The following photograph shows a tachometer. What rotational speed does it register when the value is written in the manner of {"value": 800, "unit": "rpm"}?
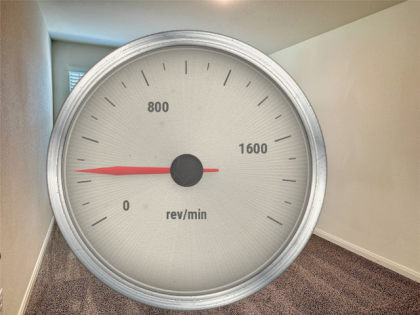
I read {"value": 250, "unit": "rpm"}
